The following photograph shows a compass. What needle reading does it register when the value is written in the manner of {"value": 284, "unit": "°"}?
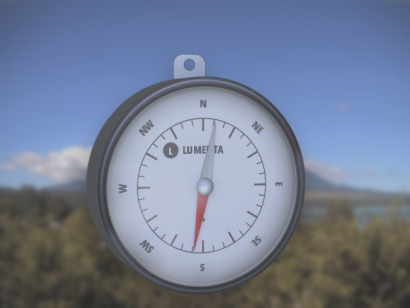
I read {"value": 190, "unit": "°"}
